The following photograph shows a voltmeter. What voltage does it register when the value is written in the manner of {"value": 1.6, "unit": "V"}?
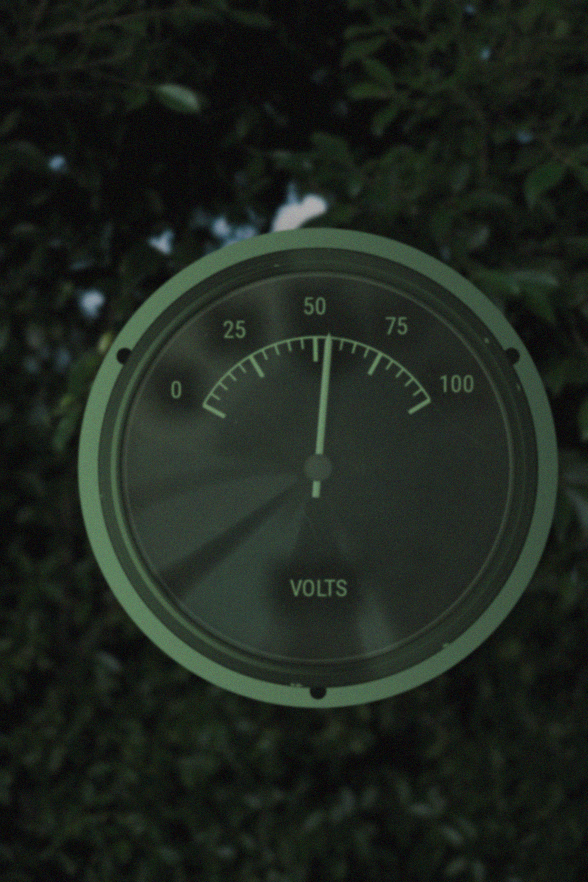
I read {"value": 55, "unit": "V"}
